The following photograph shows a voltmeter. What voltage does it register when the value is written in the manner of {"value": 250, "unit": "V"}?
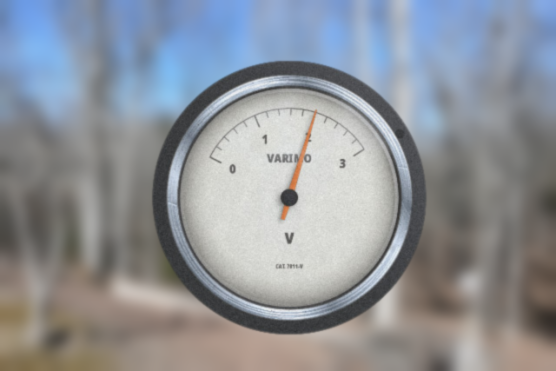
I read {"value": 2, "unit": "V"}
